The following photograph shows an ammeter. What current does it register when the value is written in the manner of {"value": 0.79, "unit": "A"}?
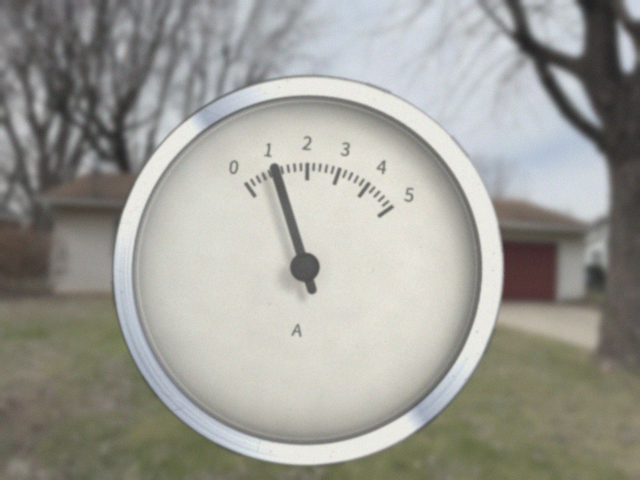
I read {"value": 1, "unit": "A"}
